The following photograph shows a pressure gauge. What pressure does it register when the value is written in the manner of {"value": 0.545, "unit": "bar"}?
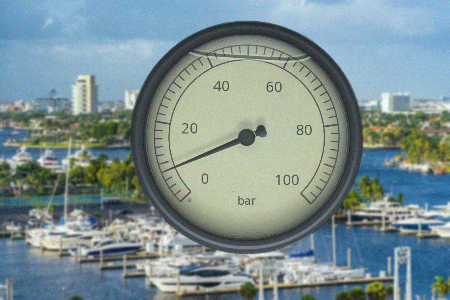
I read {"value": 8, "unit": "bar"}
